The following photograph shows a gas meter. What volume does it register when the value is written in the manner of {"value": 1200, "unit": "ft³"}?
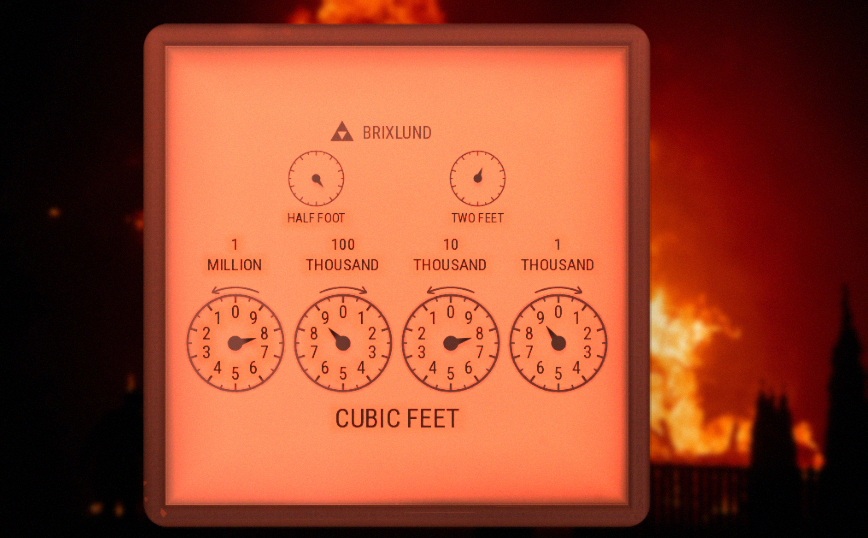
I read {"value": 787900, "unit": "ft³"}
